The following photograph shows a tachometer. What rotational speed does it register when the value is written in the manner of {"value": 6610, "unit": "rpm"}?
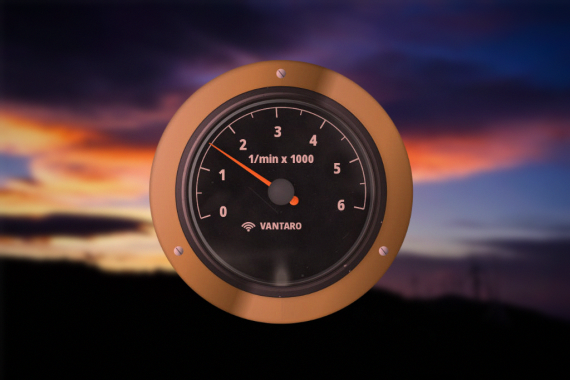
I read {"value": 1500, "unit": "rpm"}
